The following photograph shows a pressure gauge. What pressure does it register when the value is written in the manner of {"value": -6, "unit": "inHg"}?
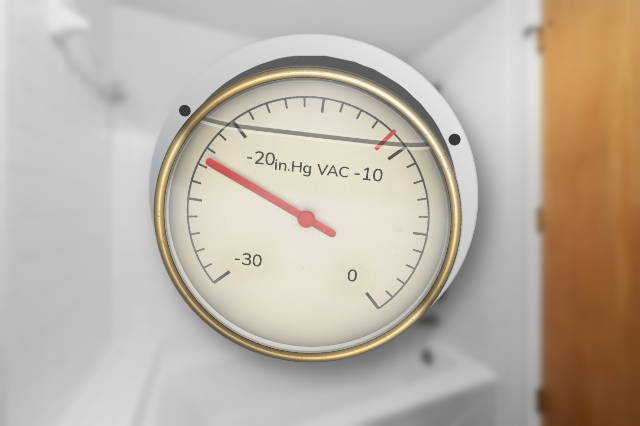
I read {"value": -22.5, "unit": "inHg"}
